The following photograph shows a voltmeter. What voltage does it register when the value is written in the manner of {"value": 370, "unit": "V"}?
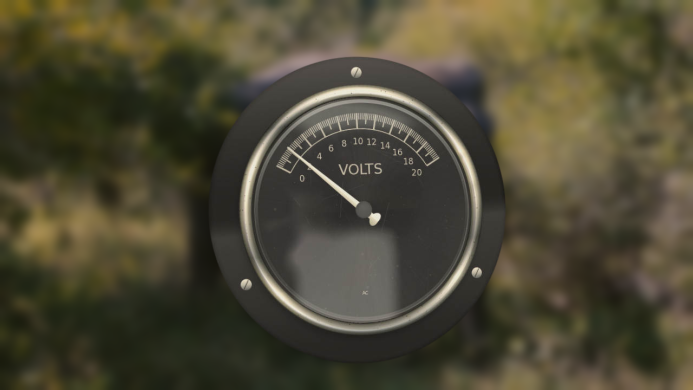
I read {"value": 2, "unit": "V"}
